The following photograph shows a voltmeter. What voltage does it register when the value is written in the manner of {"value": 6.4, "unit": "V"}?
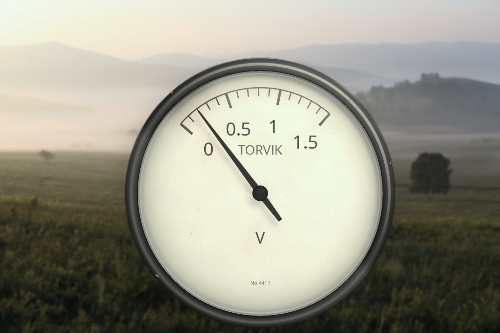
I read {"value": 0.2, "unit": "V"}
